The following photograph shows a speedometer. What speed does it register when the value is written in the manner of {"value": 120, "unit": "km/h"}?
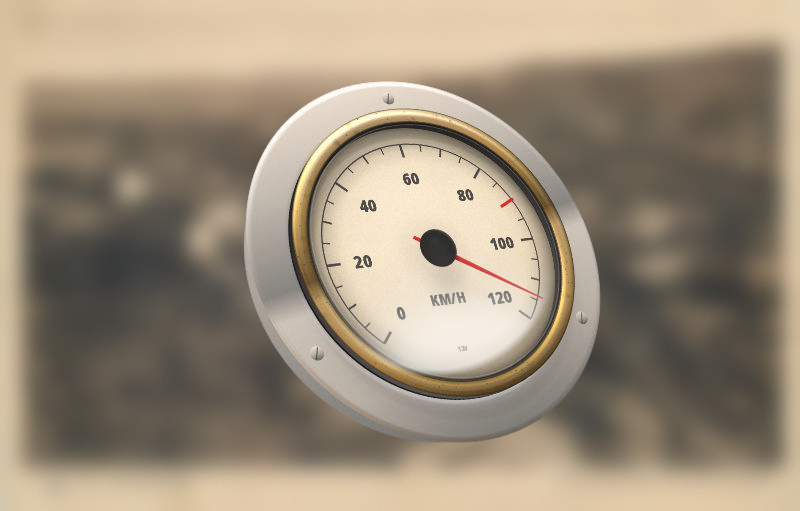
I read {"value": 115, "unit": "km/h"}
